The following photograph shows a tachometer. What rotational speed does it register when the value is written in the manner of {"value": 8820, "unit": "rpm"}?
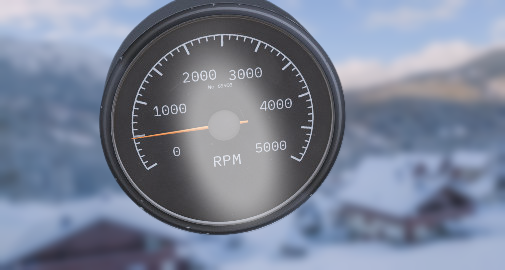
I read {"value": 500, "unit": "rpm"}
